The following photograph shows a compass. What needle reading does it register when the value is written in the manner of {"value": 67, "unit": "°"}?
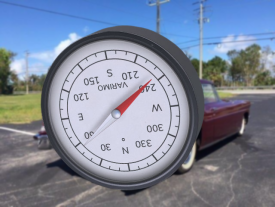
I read {"value": 235, "unit": "°"}
